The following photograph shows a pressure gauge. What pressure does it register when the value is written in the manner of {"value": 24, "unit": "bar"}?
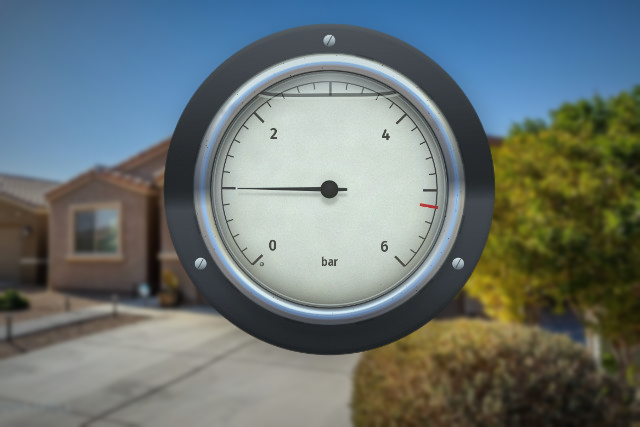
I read {"value": 1, "unit": "bar"}
